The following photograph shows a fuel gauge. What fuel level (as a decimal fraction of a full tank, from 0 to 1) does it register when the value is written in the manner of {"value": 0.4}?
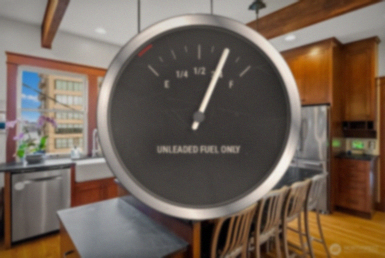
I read {"value": 0.75}
